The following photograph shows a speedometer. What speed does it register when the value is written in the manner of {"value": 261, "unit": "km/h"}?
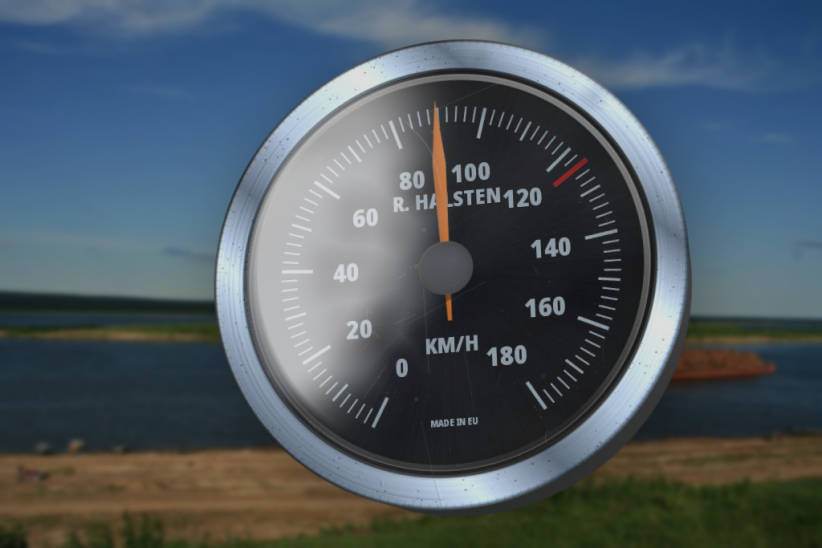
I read {"value": 90, "unit": "km/h"}
